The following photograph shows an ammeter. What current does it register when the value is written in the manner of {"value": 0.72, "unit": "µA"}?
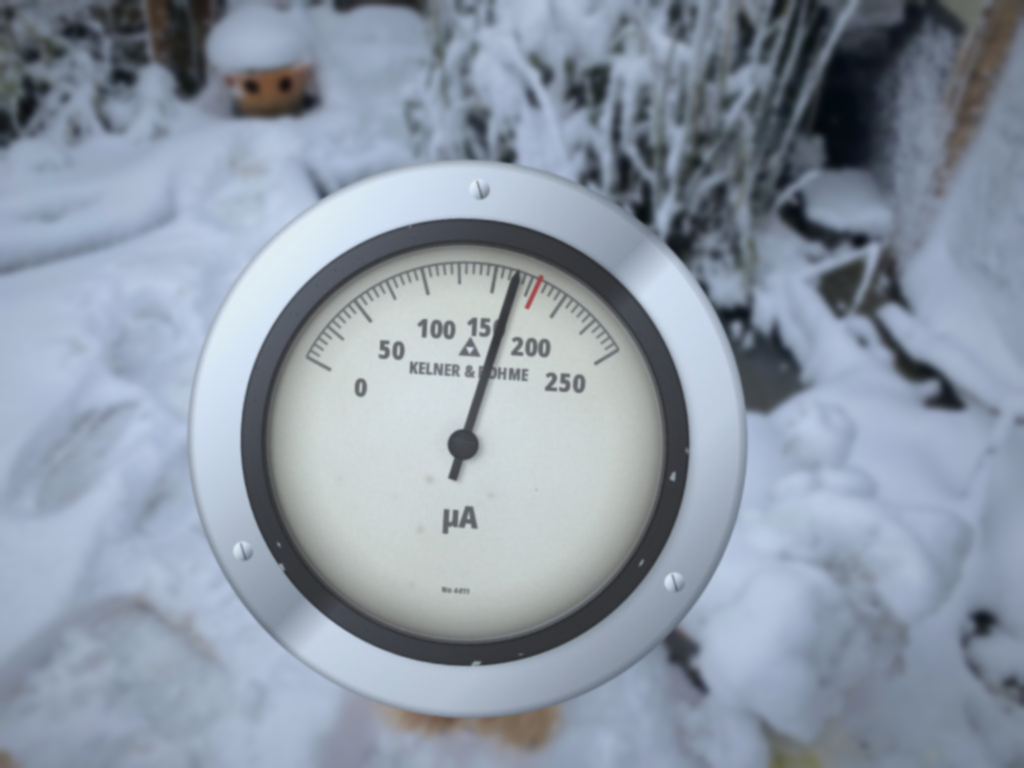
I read {"value": 165, "unit": "µA"}
